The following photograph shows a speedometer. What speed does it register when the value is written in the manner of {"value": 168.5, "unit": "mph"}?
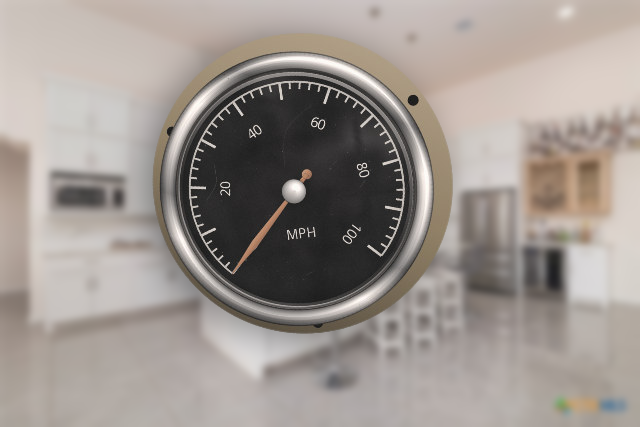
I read {"value": 0, "unit": "mph"}
